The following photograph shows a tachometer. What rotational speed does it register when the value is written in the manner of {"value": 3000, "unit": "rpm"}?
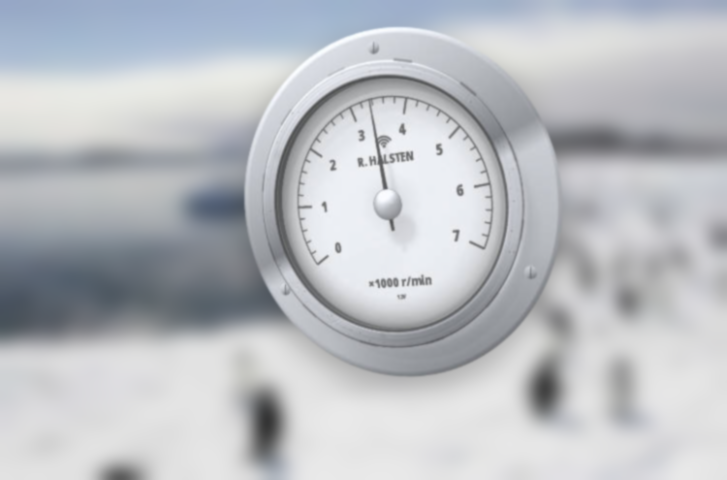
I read {"value": 3400, "unit": "rpm"}
